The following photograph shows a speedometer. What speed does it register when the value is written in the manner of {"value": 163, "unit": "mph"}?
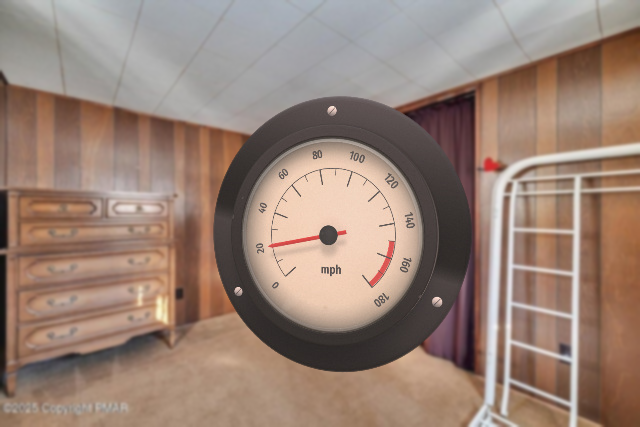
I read {"value": 20, "unit": "mph"}
